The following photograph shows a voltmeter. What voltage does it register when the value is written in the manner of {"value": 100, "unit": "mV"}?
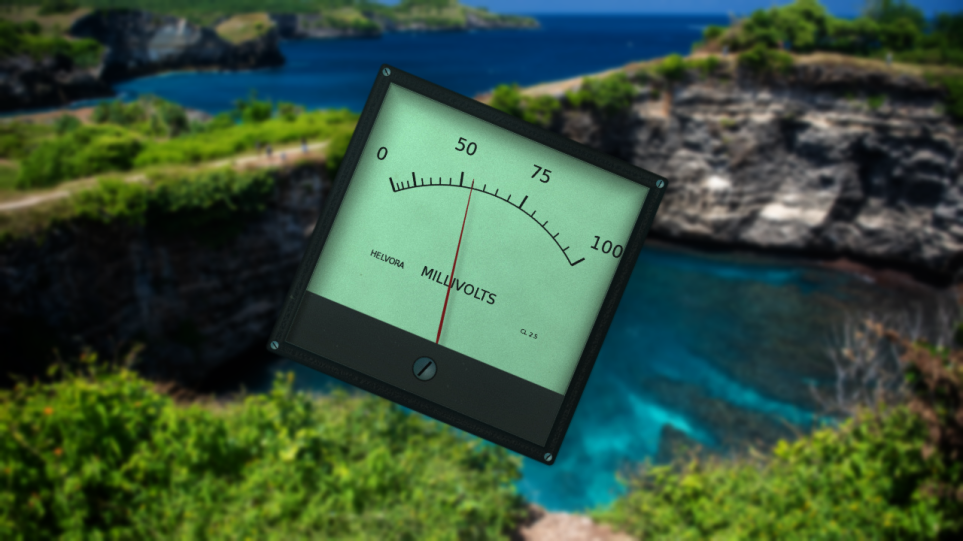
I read {"value": 55, "unit": "mV"}
